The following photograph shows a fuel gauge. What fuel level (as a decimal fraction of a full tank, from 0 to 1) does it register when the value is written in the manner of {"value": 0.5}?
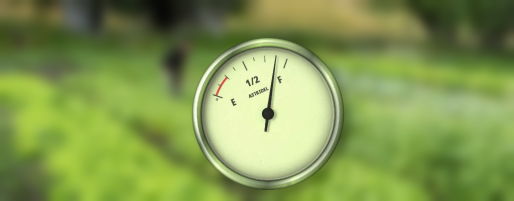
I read {"value": 0.875}
